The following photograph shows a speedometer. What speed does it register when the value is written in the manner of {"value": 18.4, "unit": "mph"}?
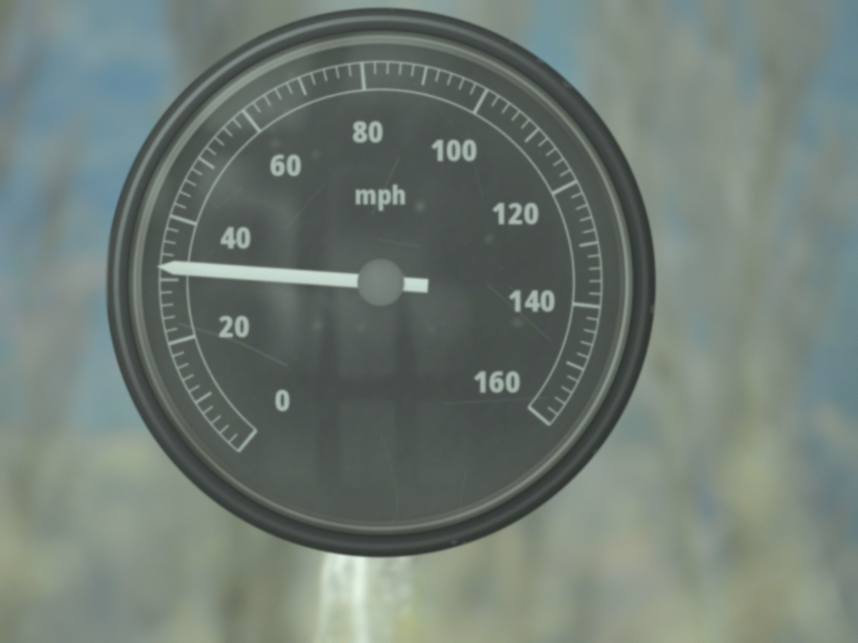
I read {"value": 32, "unit": "mph"}
